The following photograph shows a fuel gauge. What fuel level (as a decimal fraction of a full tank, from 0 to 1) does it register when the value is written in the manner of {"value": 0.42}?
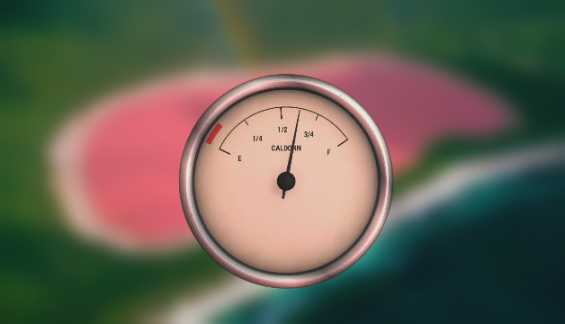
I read {"value": 0.625}
